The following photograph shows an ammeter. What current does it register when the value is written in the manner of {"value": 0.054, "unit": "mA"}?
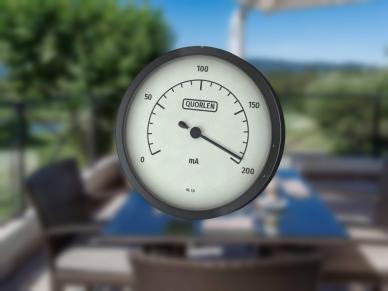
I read {"value": 195, "unit": "mA"}
